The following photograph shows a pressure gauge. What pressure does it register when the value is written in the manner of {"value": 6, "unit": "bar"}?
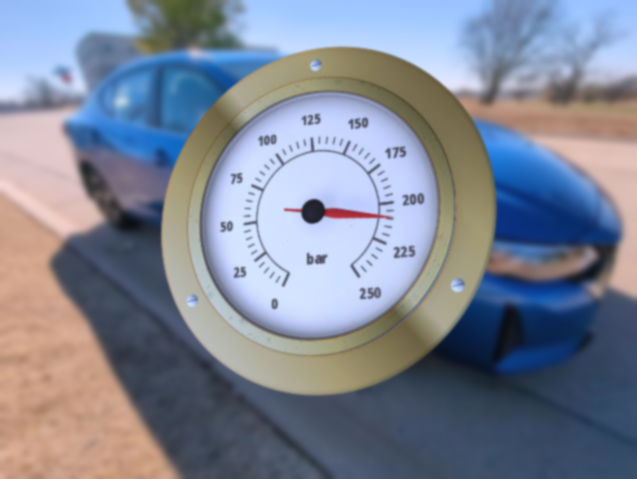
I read {"value": 210, "unit": "bar"}
